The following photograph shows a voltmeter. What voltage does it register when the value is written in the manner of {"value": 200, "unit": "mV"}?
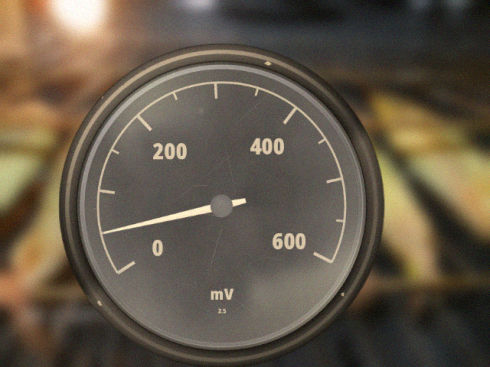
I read {"value": 50, "unit": "mV"}
